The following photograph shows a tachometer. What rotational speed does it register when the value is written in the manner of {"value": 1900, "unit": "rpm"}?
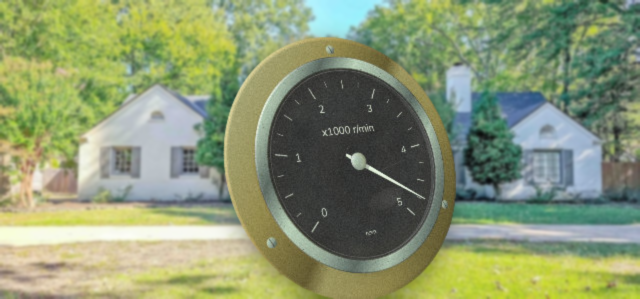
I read {"value": 4750, "unit": "rpm"}
